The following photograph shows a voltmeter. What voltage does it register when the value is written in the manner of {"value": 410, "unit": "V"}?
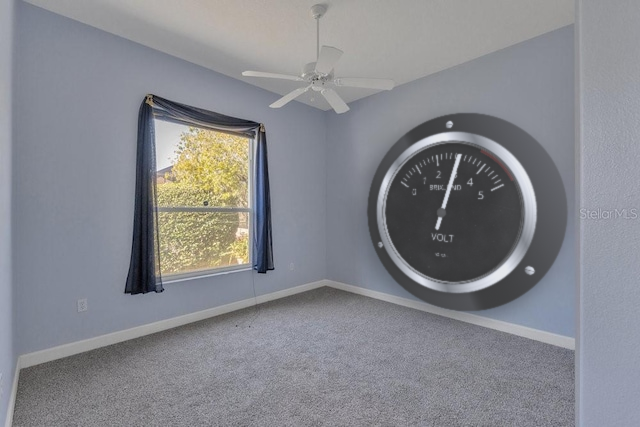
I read {"value": 3, "unit": "V"}
